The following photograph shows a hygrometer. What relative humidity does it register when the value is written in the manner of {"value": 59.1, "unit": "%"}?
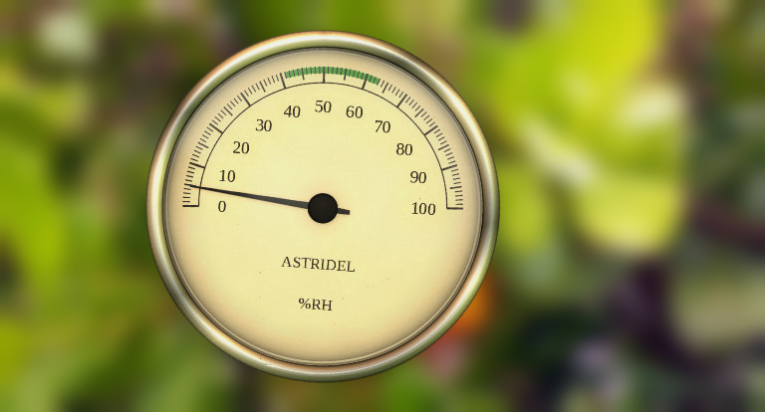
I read {"value": 5, "unit": "%"}
